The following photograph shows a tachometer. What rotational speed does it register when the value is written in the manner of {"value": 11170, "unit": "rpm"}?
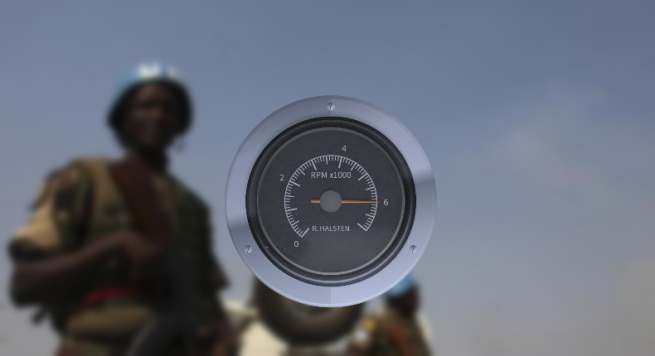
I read {"value": 6000, "unit": "rpm"}
